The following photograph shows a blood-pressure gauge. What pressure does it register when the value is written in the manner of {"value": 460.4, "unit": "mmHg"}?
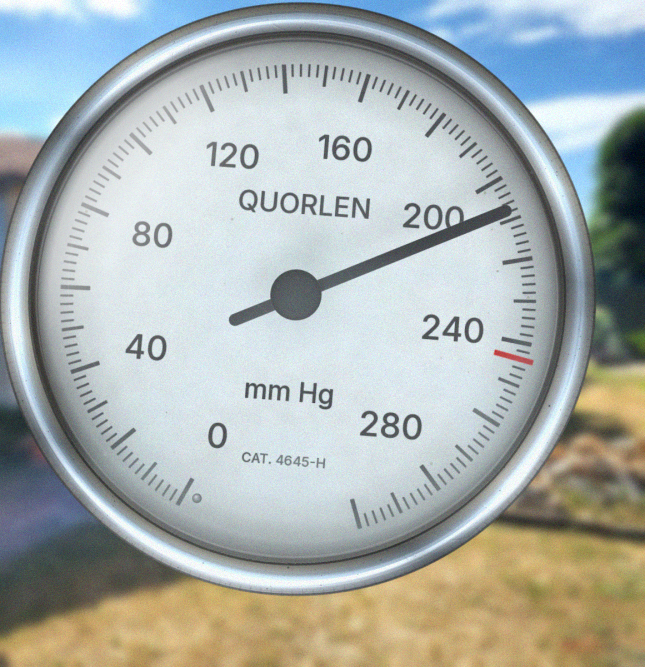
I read {"value": 208, "unit": "mmHg"}
